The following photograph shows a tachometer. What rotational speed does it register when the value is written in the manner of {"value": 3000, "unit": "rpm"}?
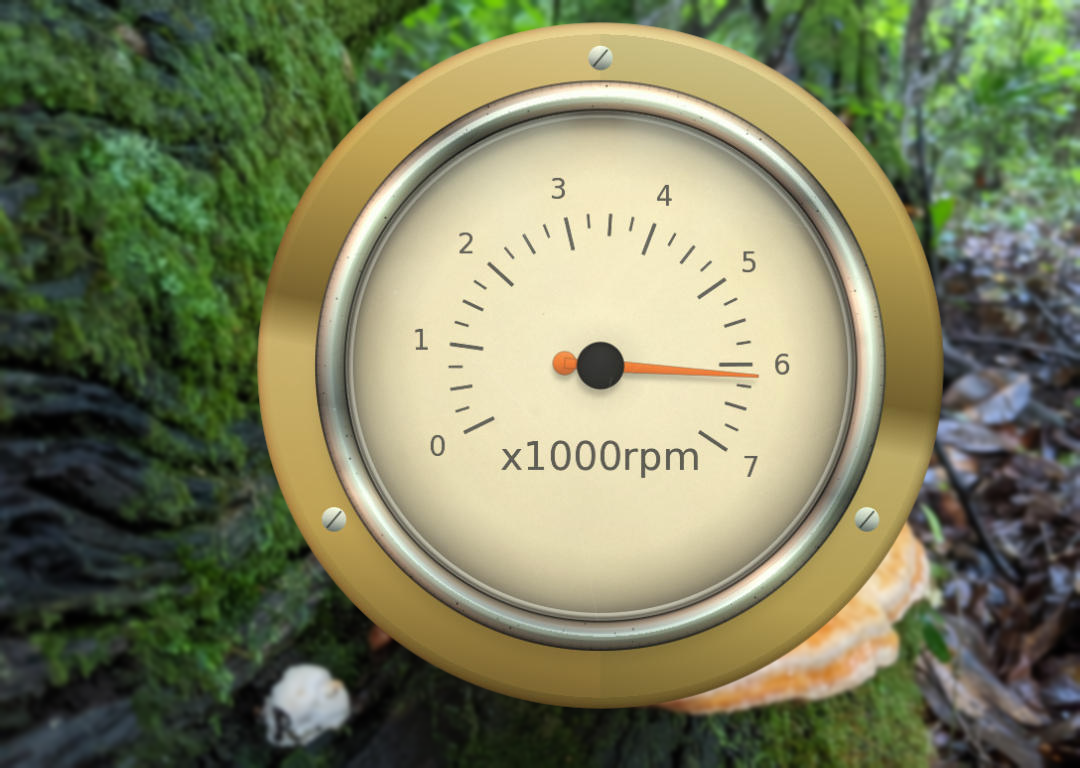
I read {"value": 6125, "unit": "rpm"}
